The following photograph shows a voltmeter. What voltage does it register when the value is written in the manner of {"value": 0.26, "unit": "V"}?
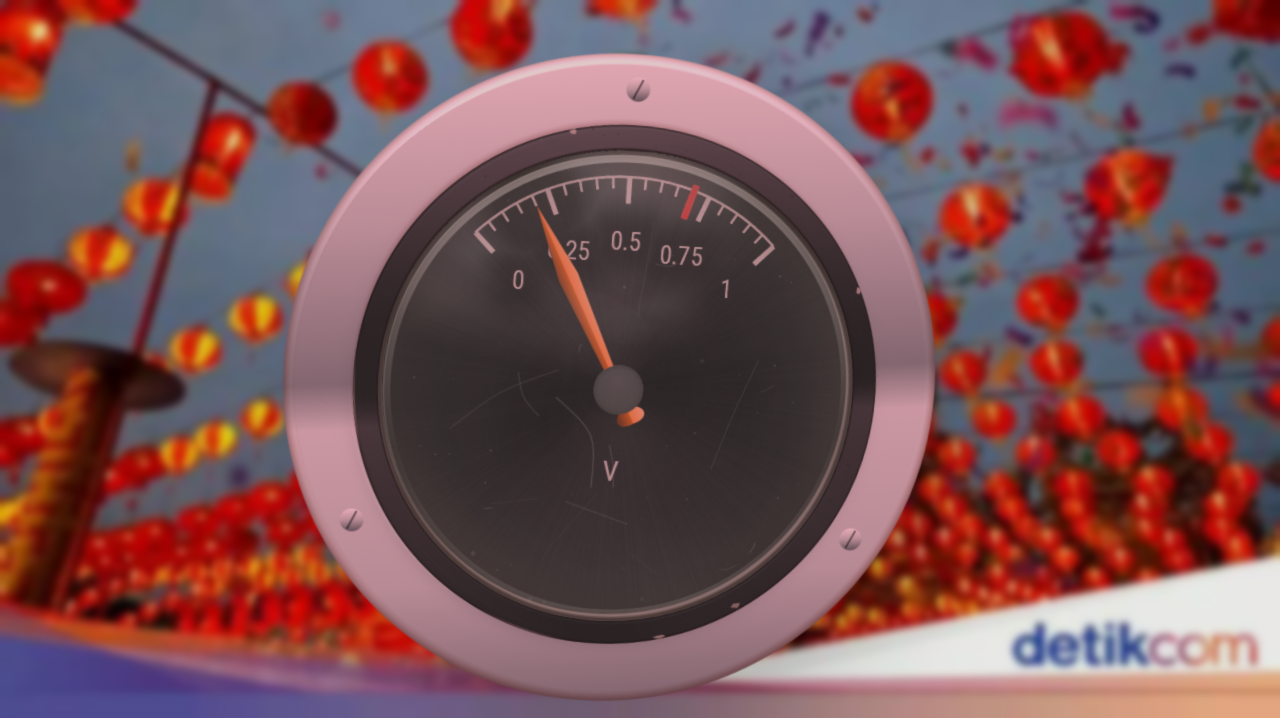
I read {"value": 0.2, "unit": "V"}
